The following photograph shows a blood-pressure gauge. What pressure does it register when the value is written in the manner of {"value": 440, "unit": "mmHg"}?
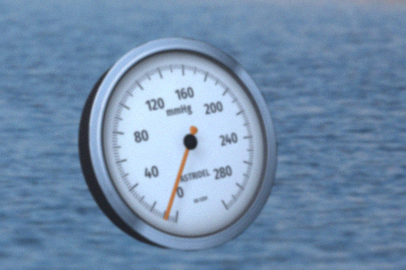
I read {"value": 10, "unit": "mmHg"}
